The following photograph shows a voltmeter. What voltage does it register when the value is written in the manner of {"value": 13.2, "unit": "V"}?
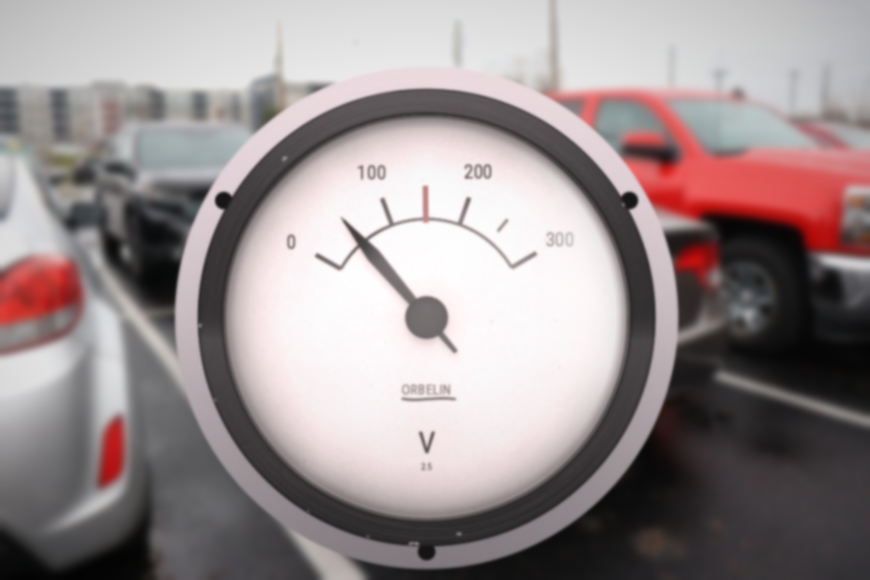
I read {"value": 50, "unit": "V"}
